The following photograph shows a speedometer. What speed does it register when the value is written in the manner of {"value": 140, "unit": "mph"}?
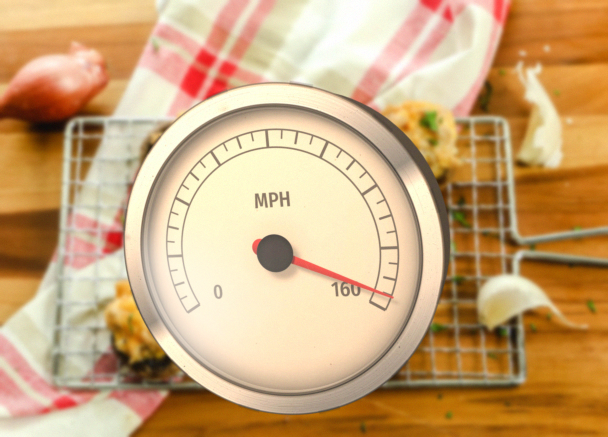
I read {"value": 155, "unit": "mph"}
